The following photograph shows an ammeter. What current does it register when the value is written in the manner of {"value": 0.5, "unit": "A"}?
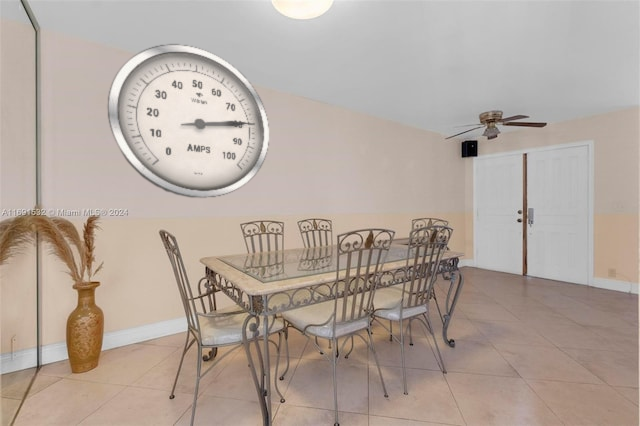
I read {"value": 80, "unit": "A"}
